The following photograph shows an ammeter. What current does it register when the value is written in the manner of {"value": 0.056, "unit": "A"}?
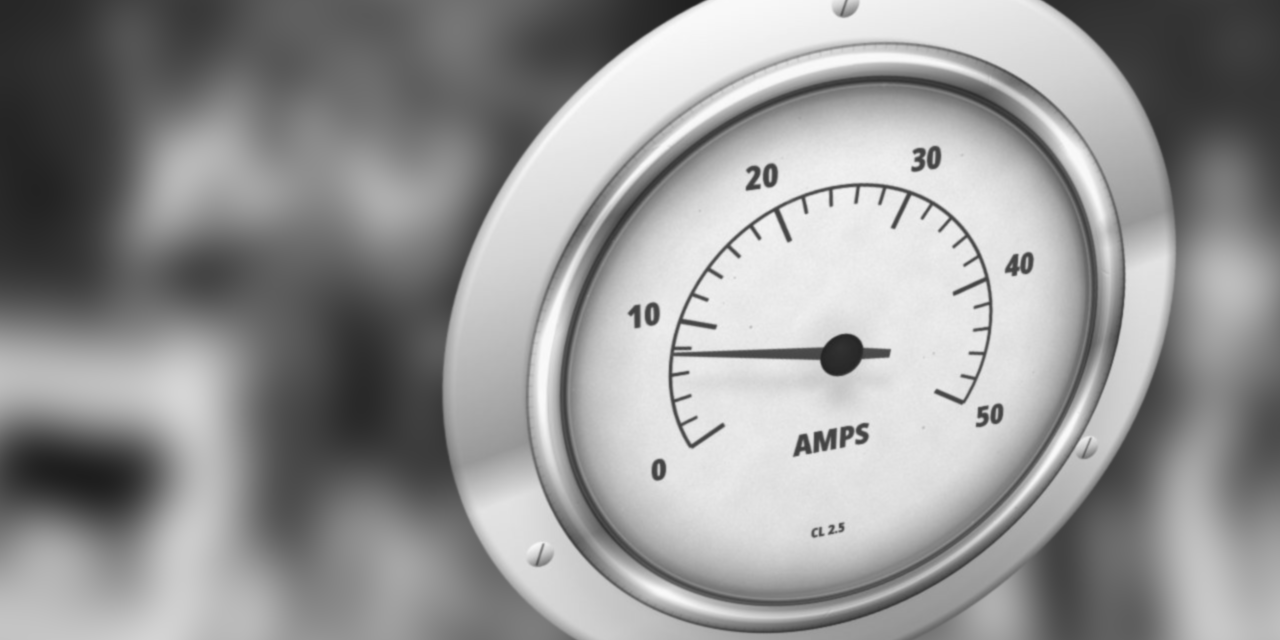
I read {"value": 8, "unit": "A"}
